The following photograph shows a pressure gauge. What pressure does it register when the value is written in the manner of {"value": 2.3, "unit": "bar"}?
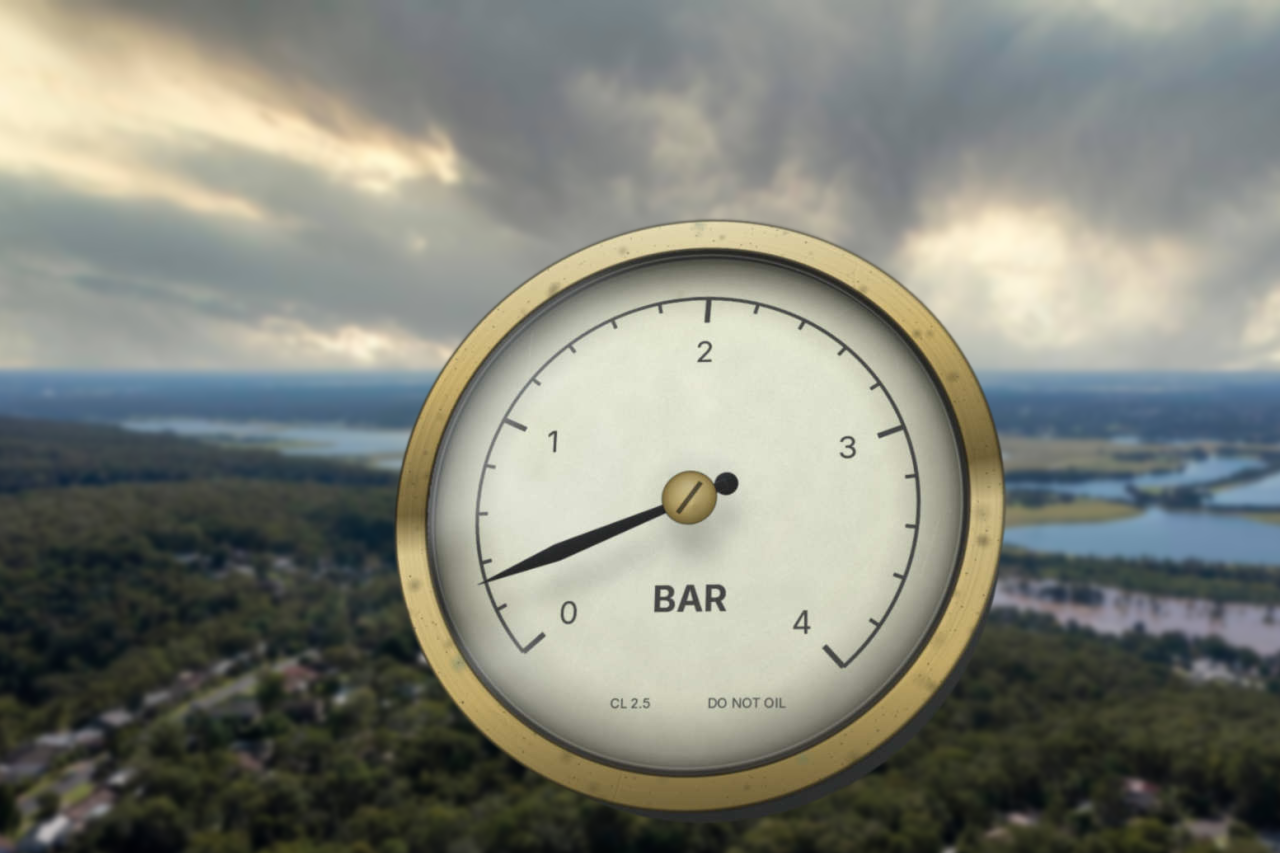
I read {"value": 0.3, "unit": "bar"}
